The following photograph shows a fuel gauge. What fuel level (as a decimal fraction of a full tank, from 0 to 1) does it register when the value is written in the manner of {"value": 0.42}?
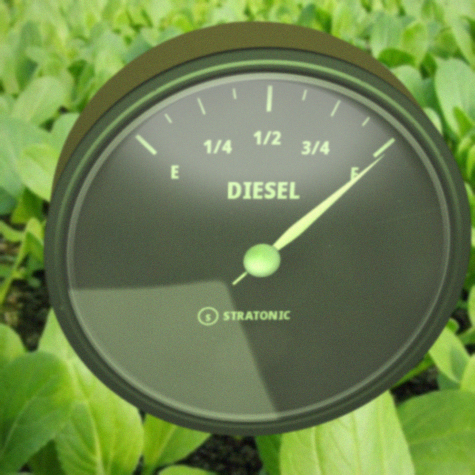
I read {"value": 1}
